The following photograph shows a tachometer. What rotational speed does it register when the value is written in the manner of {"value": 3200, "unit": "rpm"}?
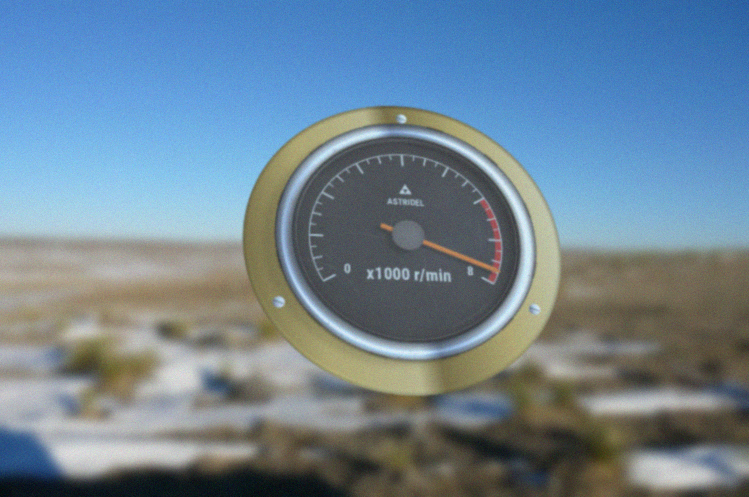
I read {"value": 7750, "unit": "rpm"}
